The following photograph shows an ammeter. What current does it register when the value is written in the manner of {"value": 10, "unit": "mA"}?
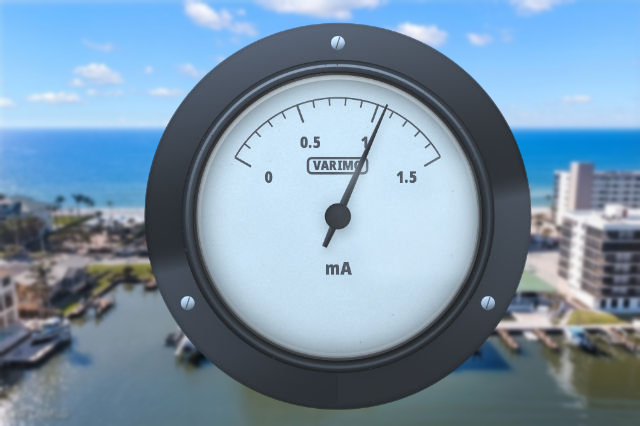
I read {"value": 1.05, "unit": "mA"}
